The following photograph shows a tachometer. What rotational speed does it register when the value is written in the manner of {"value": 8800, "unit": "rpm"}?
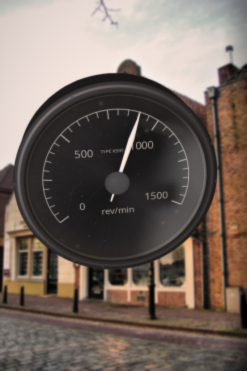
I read {"value": 900, "unit": "rpm"}
